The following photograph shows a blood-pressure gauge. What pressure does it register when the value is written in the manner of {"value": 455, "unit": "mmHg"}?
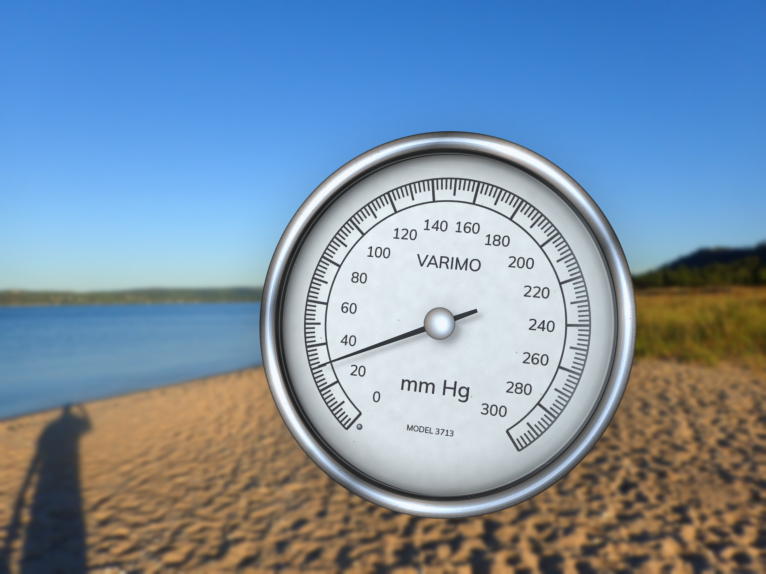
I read {"value": 30, "unit": "mmHg"}
